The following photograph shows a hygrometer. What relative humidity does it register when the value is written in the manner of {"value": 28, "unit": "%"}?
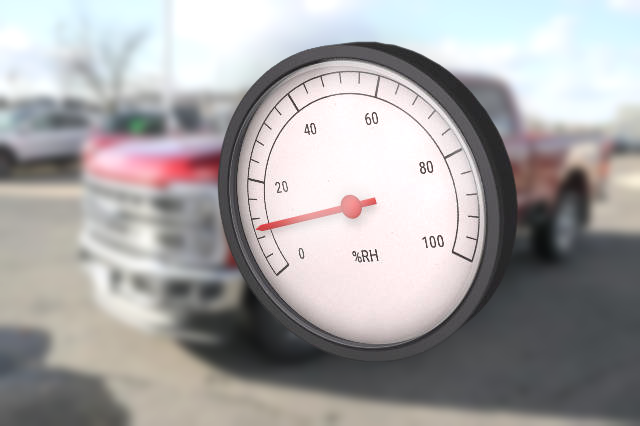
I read {"value": 10, "unit": "%"}
